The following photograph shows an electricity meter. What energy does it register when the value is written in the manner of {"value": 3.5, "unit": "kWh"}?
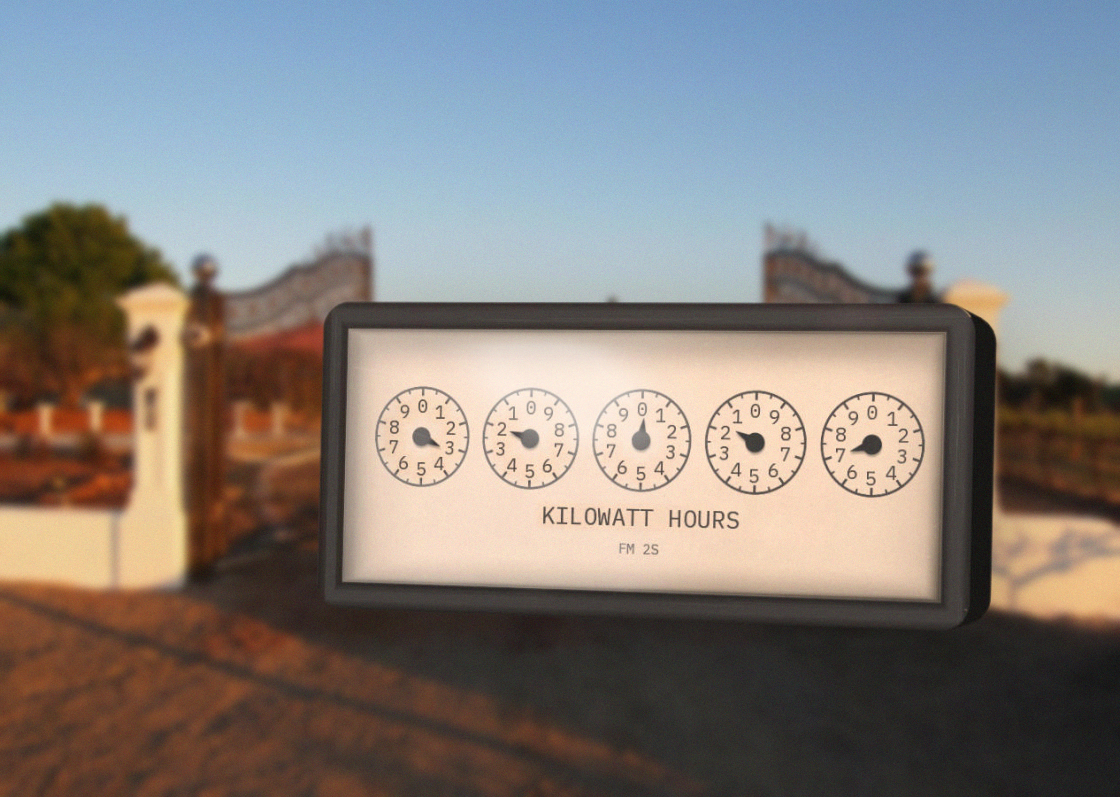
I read {"value": 32017, "unit": "kWh"}
